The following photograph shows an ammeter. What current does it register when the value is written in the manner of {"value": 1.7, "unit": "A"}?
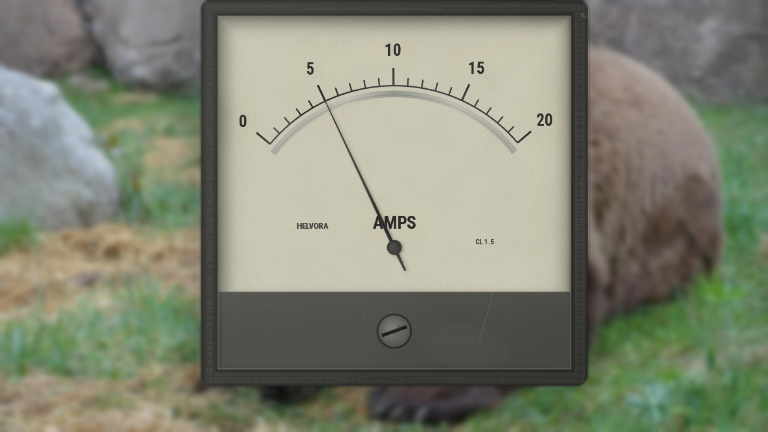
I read {"value": 5, "unit": "A"}
